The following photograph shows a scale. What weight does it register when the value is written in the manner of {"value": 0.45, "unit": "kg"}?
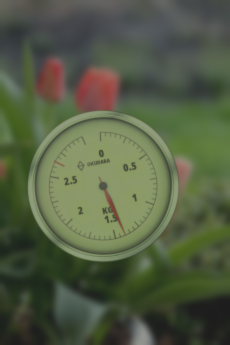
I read {"value": 1.4, "unit": "kg"}
